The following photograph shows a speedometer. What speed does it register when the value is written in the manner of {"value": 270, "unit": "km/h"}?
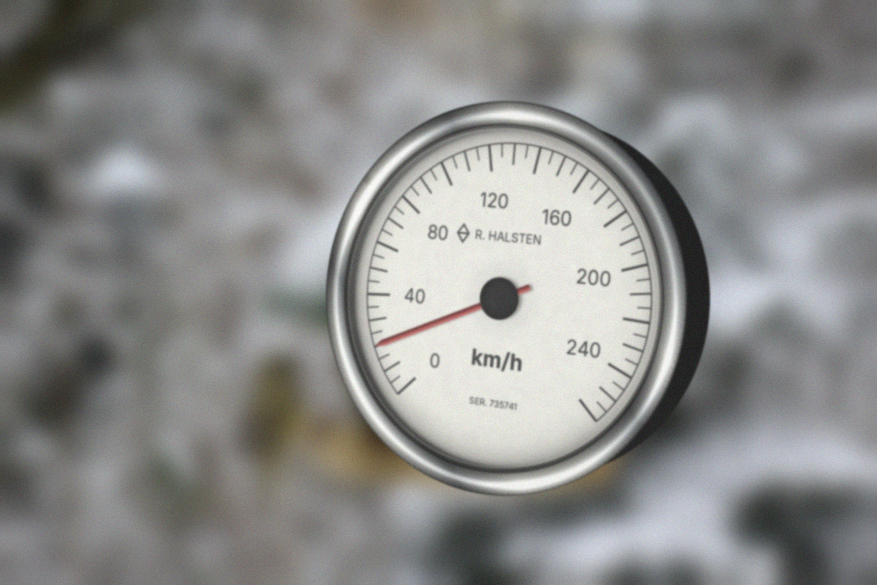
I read {"value": 20, "unit": "km/h"}
